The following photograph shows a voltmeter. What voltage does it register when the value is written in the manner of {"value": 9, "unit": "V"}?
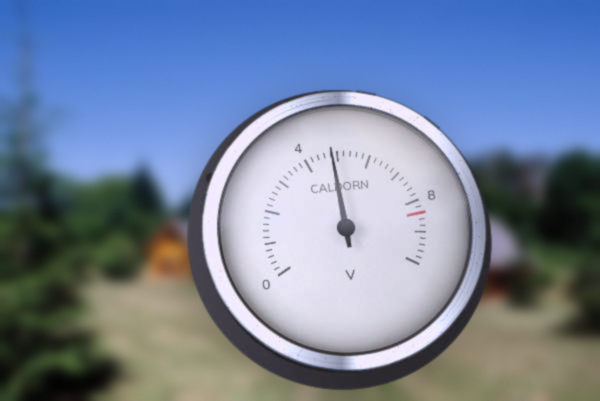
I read {"value": 4.8, "unit": "V"}
